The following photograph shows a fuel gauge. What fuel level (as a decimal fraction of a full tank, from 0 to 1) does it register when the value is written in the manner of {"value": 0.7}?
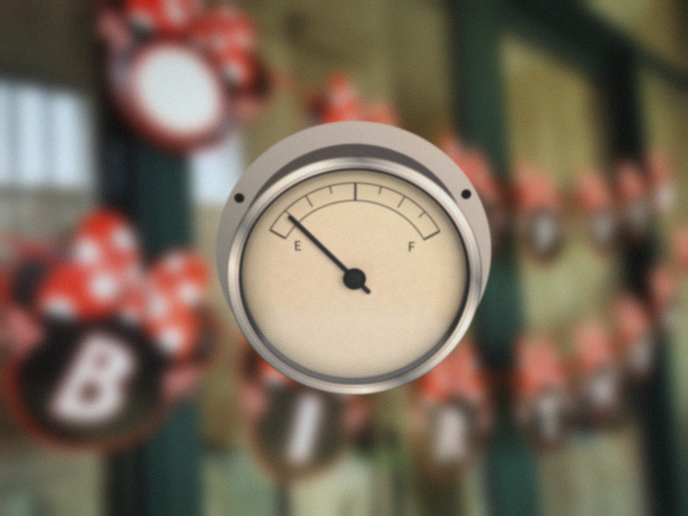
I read {"value": 0.125}
